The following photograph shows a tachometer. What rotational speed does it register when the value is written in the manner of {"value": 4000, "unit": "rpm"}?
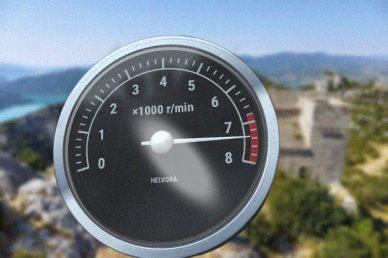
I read {"value": 7400, "unit": "rpm"}
